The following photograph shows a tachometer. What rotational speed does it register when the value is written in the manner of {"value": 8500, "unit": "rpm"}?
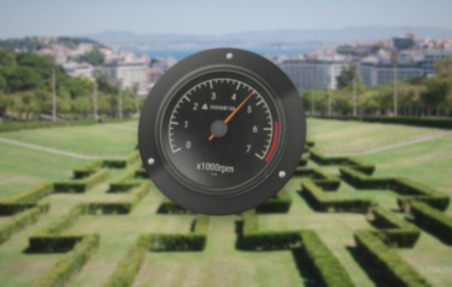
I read {"value": 4600, "unit": "rpm"}
